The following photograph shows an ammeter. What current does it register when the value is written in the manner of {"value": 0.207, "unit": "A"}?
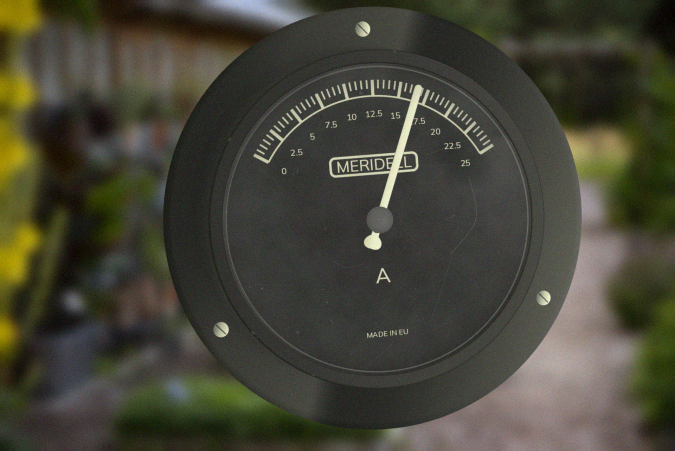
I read {"value": 16.5, "unit": "A"}
